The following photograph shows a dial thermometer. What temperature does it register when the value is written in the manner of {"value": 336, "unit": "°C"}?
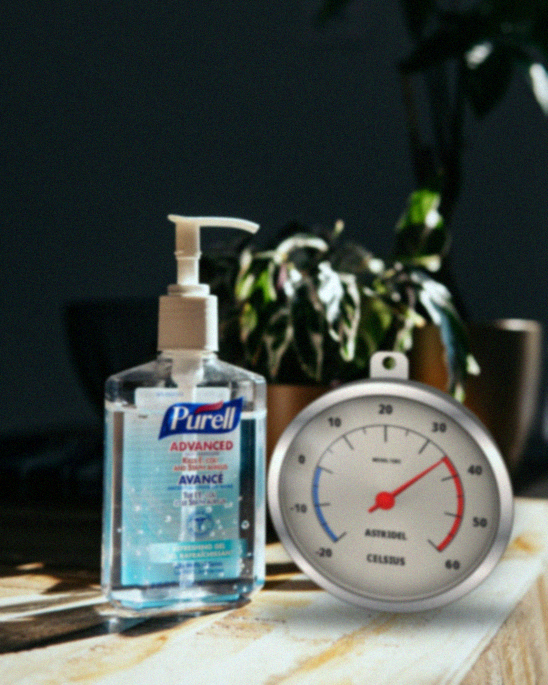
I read {"value": 35, "unit": "°C"}
